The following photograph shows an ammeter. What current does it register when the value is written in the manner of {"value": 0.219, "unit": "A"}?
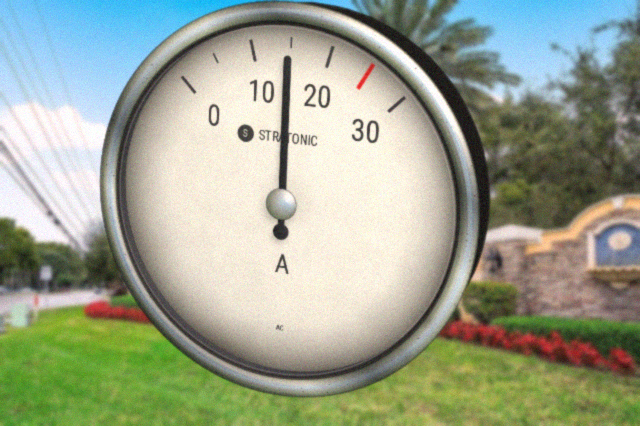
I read {"value": 15, "unit": "A"}
